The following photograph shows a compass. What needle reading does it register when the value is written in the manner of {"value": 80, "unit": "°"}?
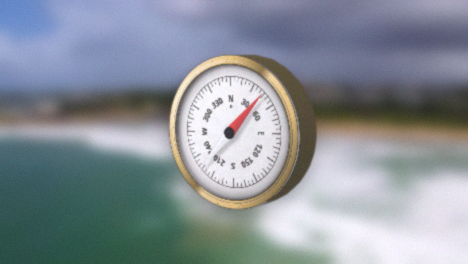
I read {"value": 45, "unit": "°"}
